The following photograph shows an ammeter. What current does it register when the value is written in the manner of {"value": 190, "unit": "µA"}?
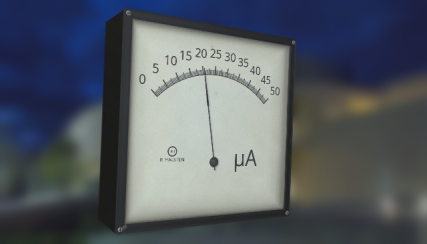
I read {"value": 20, "unit": "µA"}
